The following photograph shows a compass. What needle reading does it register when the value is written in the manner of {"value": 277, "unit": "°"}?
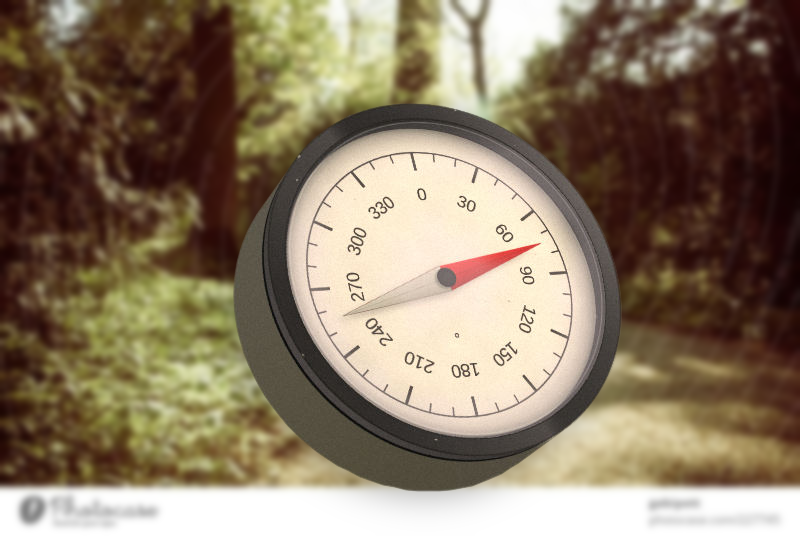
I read {"value": 75, "unit": "°"}
